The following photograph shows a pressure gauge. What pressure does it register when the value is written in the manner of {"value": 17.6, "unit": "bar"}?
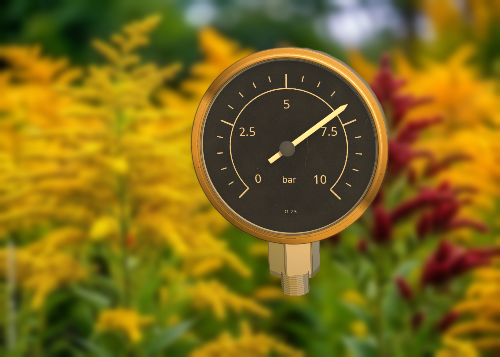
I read {"value": 7, "unit": "bar"}
